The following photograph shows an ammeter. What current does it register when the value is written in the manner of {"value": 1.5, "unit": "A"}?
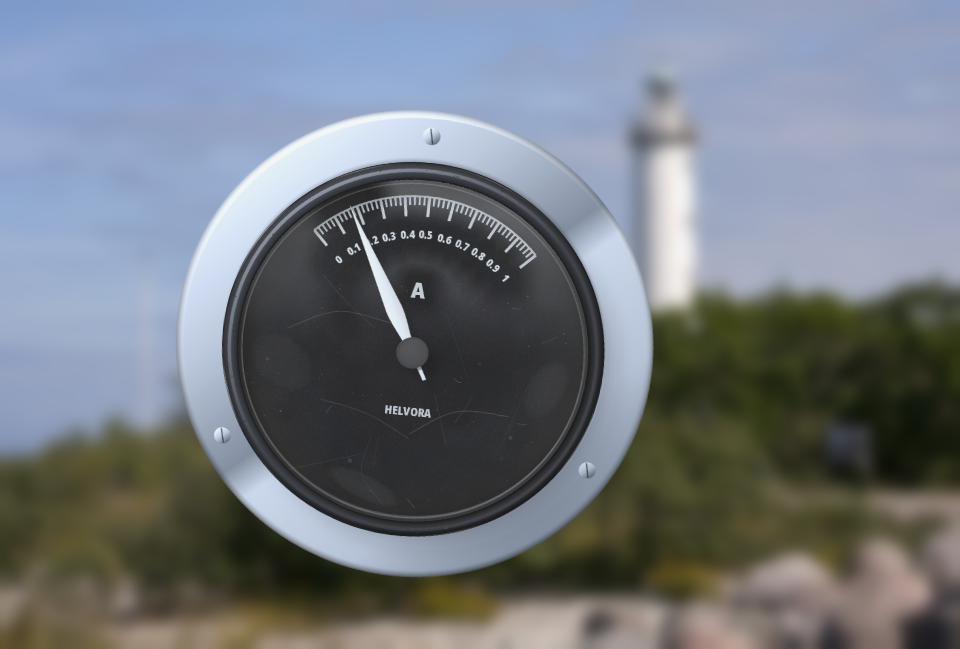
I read {"value": 0.18, "unit": "A"}
